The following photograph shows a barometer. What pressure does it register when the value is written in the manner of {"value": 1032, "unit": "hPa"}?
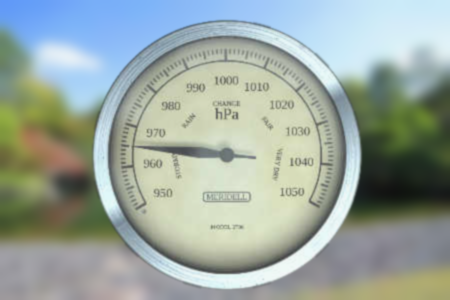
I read {"value": 965, "unit": "hPa"}
